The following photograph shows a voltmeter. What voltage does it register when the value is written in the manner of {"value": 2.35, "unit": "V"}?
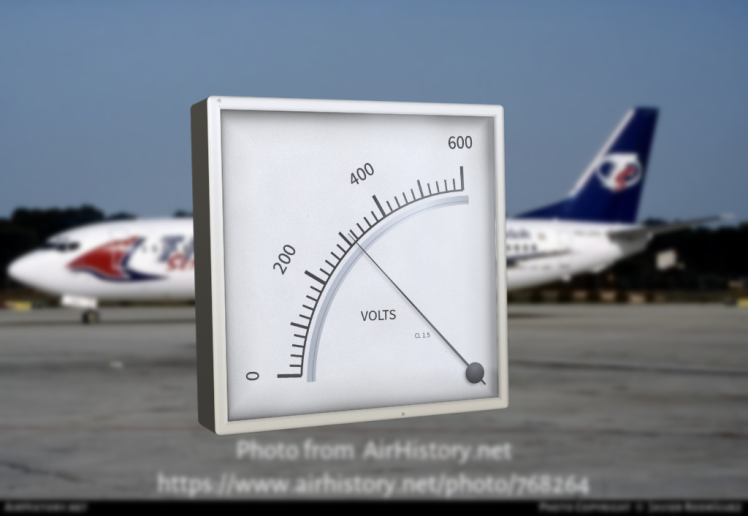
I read {"value": 310, "unit": "V"}
